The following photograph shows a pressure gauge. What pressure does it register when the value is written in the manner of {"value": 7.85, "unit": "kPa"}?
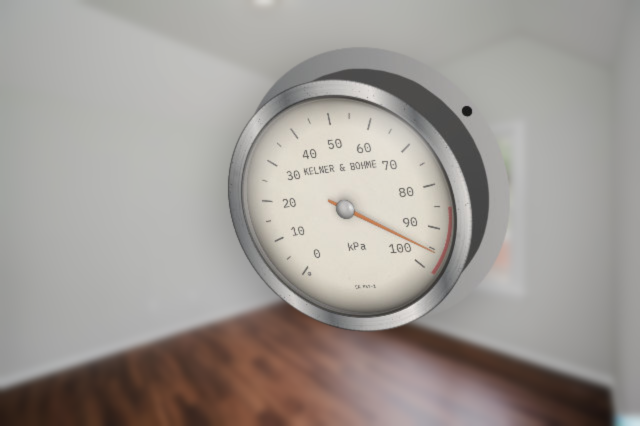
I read {"value": 95, "unit": "kPa"}
